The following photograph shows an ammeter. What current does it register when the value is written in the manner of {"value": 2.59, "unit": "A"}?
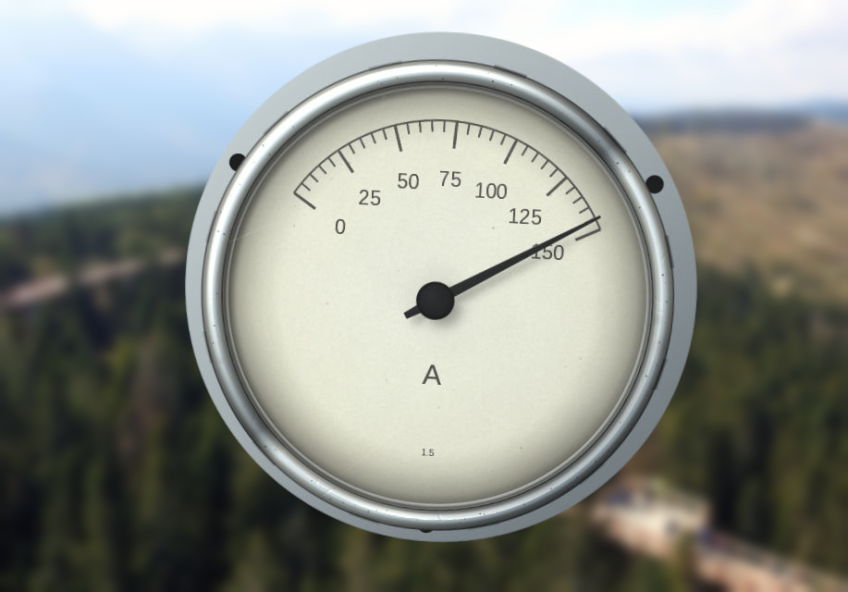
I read {"value": 145, "unit": "A"}
